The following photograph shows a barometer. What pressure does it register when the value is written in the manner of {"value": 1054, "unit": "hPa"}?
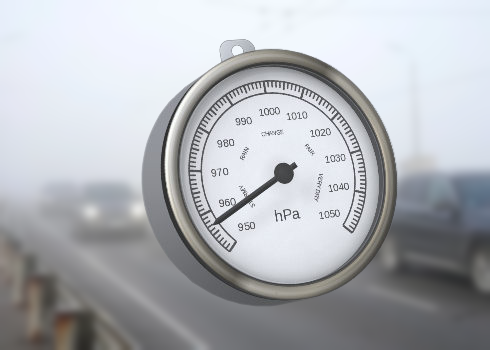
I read {"value": 957, "unit": "hPa"}
